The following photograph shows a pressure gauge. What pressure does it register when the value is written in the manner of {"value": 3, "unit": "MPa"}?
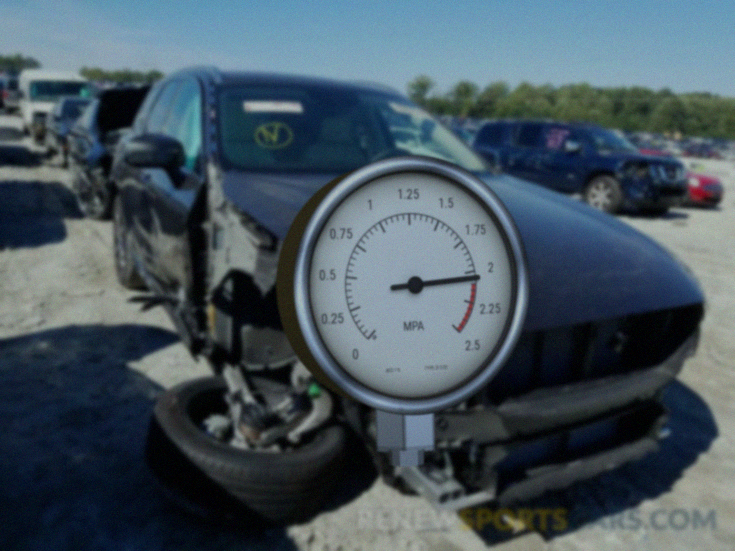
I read {"value": 2.05, "unit": "MPa"}
